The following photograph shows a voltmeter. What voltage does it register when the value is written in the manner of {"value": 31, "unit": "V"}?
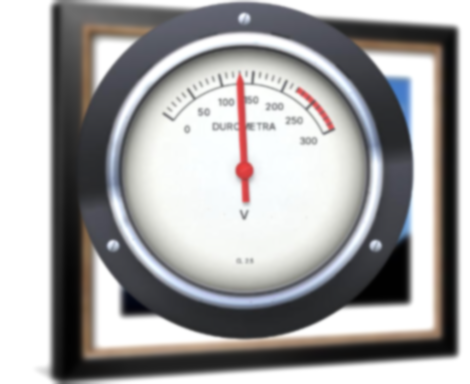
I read {"value": 130, "unit": "V"}
